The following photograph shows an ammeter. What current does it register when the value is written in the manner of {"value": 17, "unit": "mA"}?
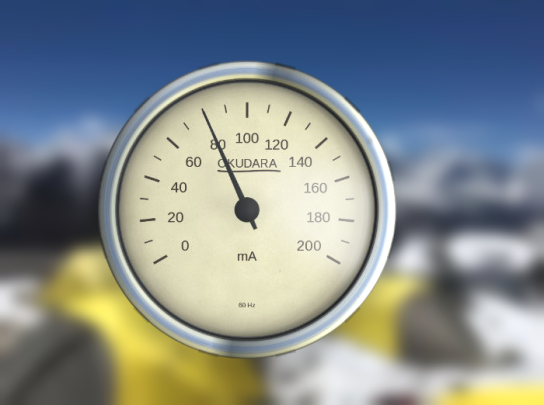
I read {"value": 80, "unit": "mA"}
